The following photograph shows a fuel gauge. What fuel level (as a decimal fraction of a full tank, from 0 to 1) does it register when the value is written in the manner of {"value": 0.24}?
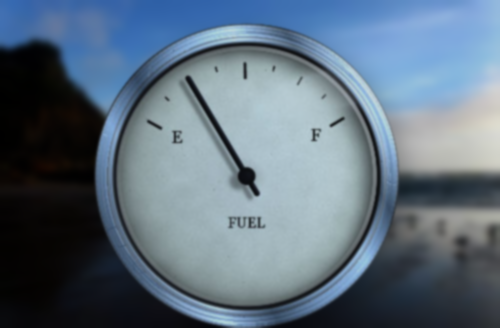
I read {"value": 0.25}
